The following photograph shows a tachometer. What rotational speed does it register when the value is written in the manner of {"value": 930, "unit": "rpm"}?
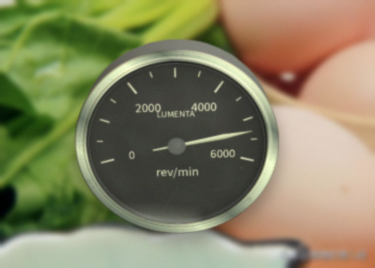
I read {"value": 5250, "unit": "rpm"}
